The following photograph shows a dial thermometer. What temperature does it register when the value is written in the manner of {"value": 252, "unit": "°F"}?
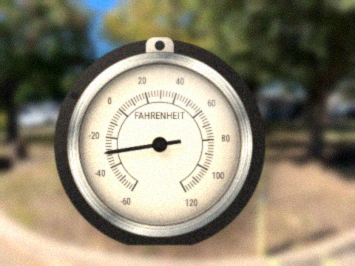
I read {"value": -30, "unit": "°F"}
